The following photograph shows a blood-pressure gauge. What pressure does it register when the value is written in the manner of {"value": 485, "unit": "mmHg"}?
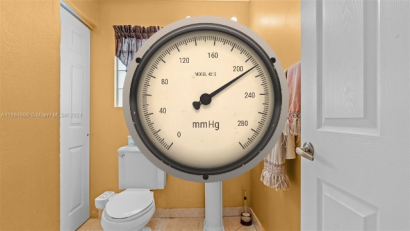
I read {"value": 210, "unit": "mmHg"}
